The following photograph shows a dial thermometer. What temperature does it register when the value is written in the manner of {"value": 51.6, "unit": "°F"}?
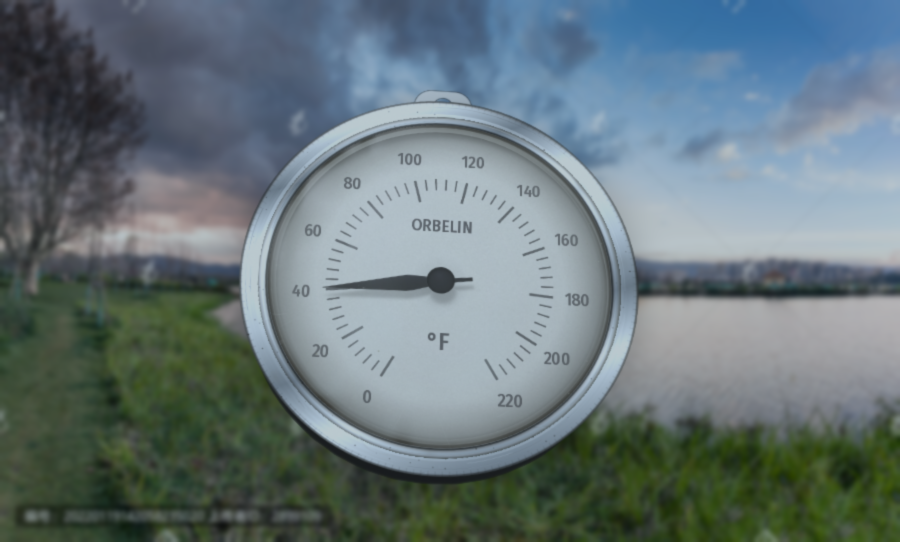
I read {"value": 40, "unit": "°F"}
